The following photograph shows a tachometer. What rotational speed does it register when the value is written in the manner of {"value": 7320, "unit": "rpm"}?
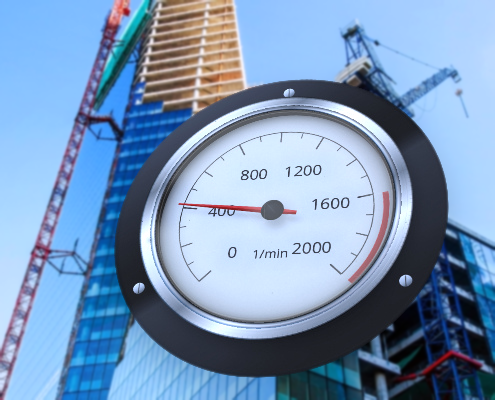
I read {"value": 400, "unit": "rpm"}
